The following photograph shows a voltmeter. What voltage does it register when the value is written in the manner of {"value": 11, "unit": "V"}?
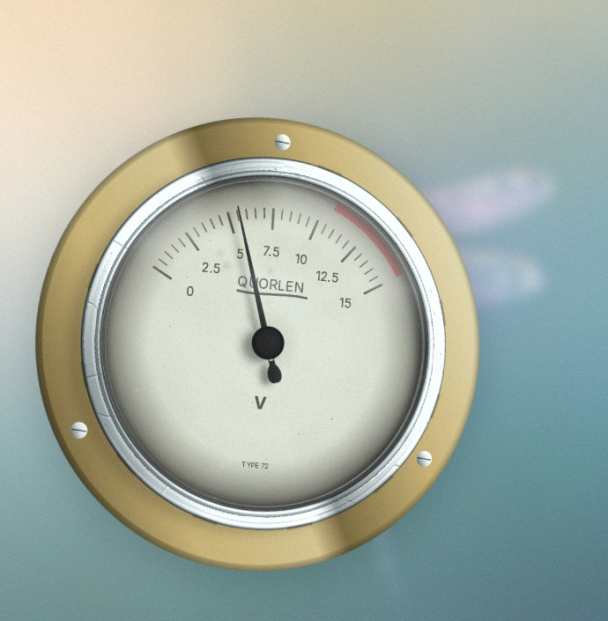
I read {"value": 5.5, "unit": "V"}
